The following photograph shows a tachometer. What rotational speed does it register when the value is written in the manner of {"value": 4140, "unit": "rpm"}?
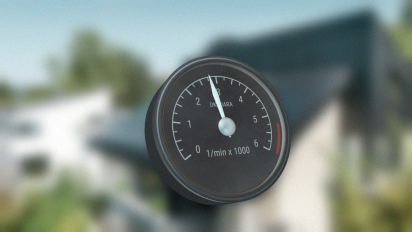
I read {"value": 2750, "unit": "rpm"}
